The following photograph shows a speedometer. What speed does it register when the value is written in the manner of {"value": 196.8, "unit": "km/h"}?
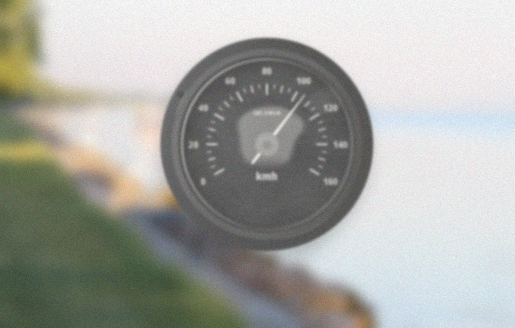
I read {"value": 105, "unit": "km/h"}
